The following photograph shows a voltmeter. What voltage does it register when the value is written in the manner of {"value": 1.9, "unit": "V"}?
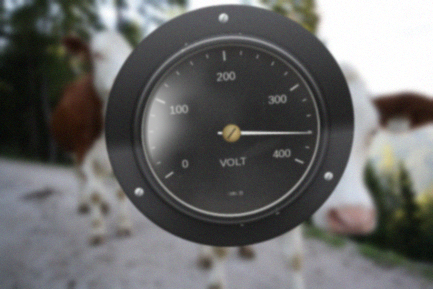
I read {"value": 360, "unit": "V"}
